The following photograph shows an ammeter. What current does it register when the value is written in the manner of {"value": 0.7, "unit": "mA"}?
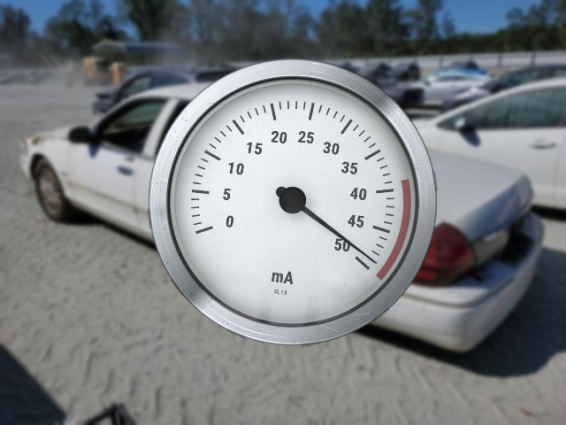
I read {"value": 49, "unit": "mA"}
